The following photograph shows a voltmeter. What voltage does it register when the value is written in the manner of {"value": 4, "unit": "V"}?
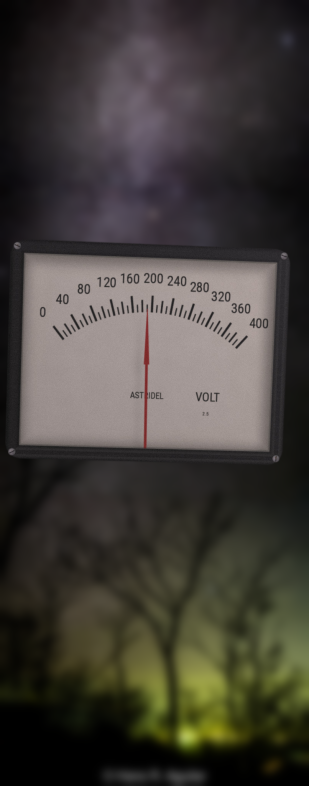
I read {"value": 190, "unit": "V"}
